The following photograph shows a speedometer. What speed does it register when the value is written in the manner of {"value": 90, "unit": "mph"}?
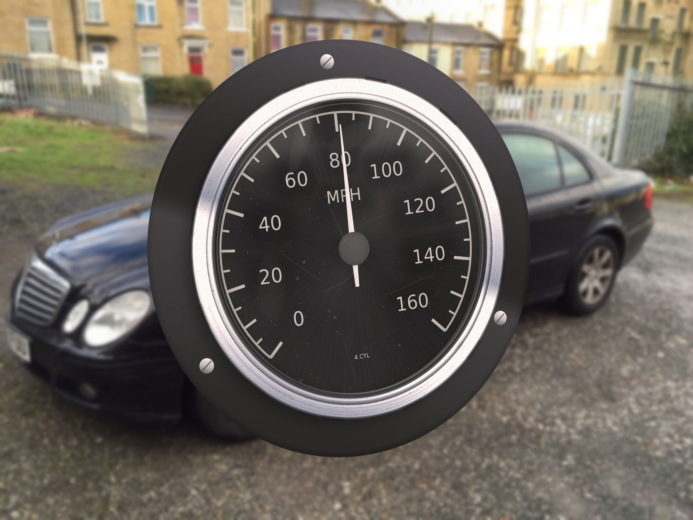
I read {"value": 80, "unit": "mph"}
